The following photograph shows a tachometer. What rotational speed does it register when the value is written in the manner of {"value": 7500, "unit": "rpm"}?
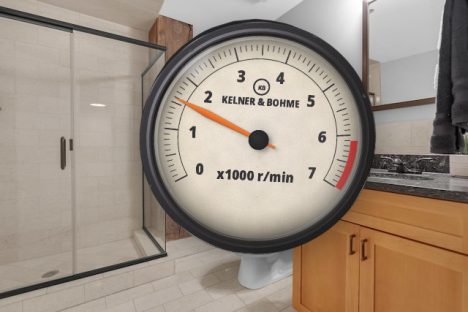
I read {"value": 1600, "unit": "rpm"}
